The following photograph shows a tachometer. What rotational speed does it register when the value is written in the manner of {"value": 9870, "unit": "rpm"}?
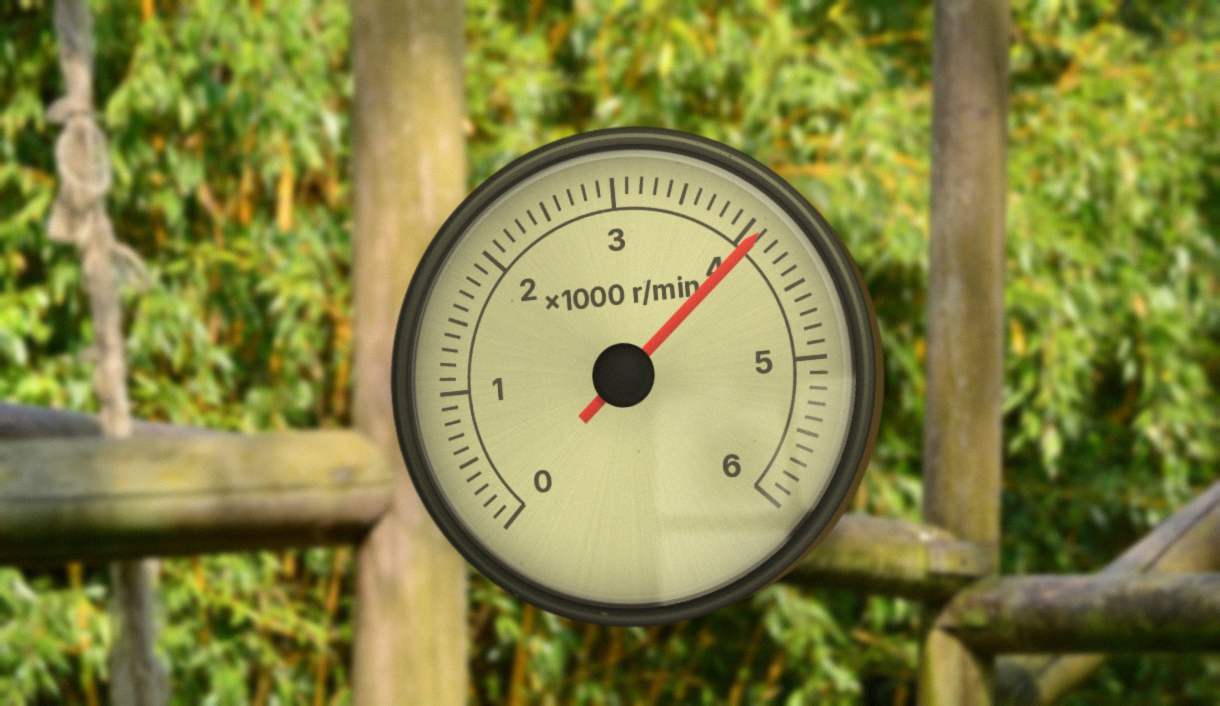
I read {"value": 4100, "unit": "rpm"}
